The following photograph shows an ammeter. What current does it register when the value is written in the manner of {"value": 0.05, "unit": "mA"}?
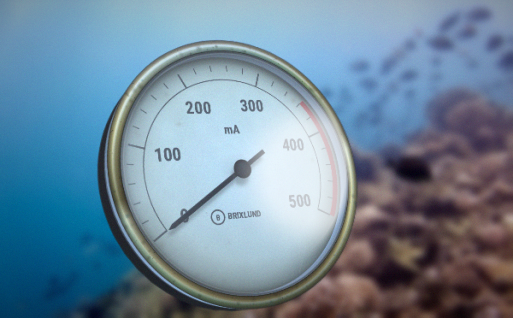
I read {"value": 0, "unit": "mA"}
